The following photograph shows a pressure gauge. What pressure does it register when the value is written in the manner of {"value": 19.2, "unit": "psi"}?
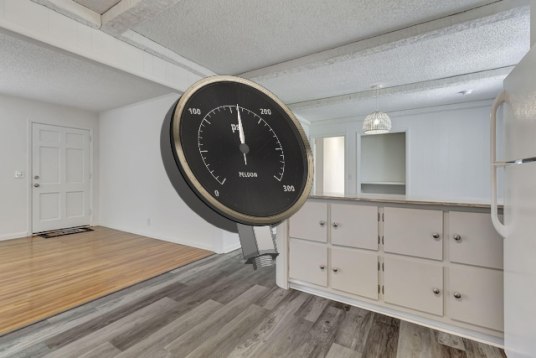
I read {"value": 160, "unit": "psi"}
